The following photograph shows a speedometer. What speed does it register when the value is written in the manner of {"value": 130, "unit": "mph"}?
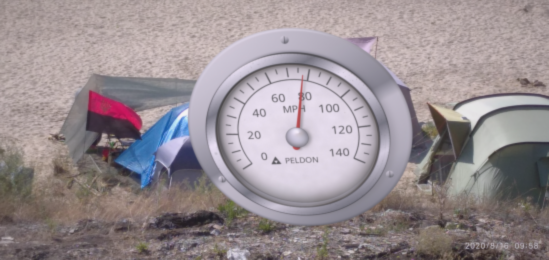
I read {"value": 77.5, "unit": "mph"}
